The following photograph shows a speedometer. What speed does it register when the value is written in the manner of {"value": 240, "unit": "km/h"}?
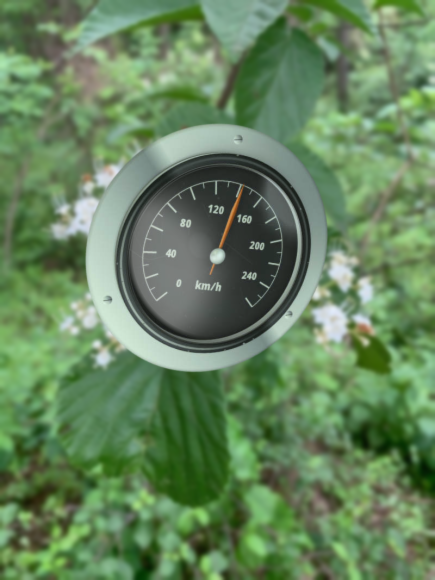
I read {"value": 140, "unit": "km/h"}
